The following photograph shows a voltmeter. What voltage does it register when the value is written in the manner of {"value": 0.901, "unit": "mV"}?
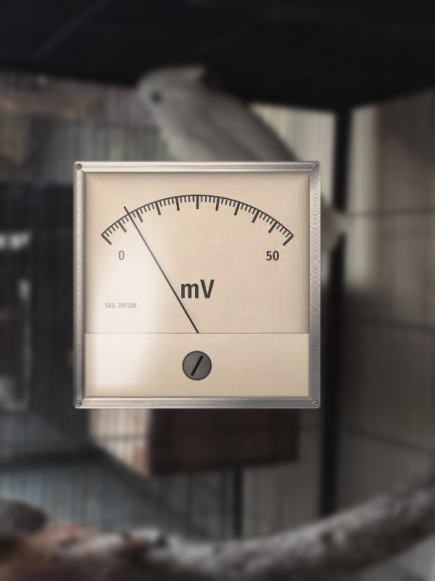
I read {"value": 8, "unit": "mV"}
